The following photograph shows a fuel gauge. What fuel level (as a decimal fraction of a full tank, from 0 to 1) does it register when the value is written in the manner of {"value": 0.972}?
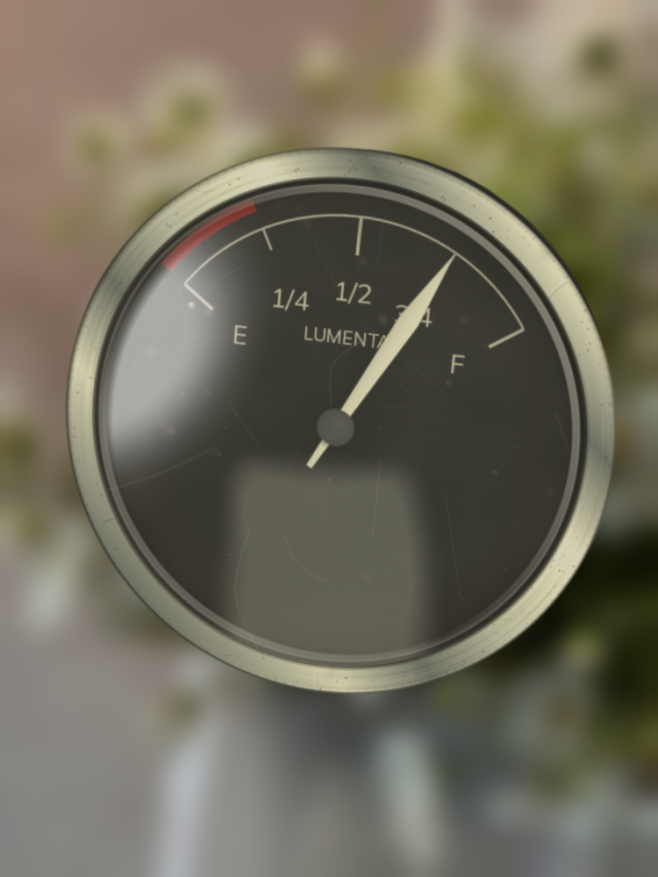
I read {"value": 0.75}
